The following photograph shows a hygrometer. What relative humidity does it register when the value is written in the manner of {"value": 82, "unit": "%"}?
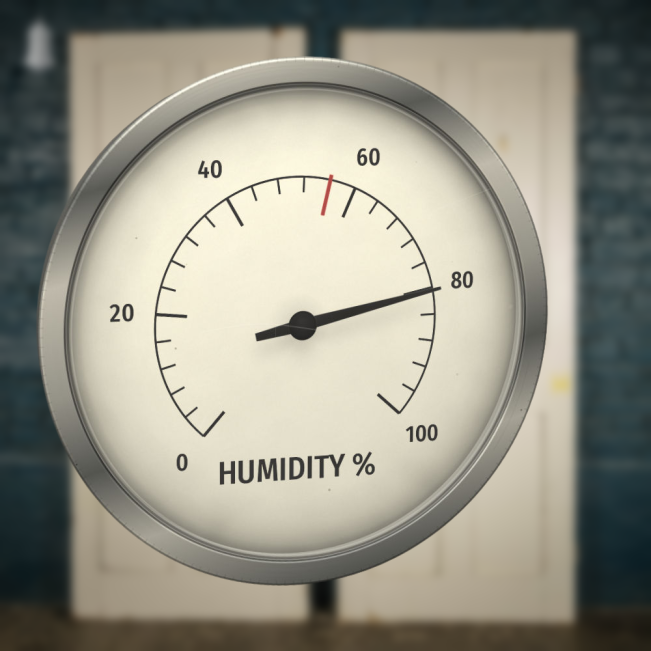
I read {"value": 80, "unit": "%"}
